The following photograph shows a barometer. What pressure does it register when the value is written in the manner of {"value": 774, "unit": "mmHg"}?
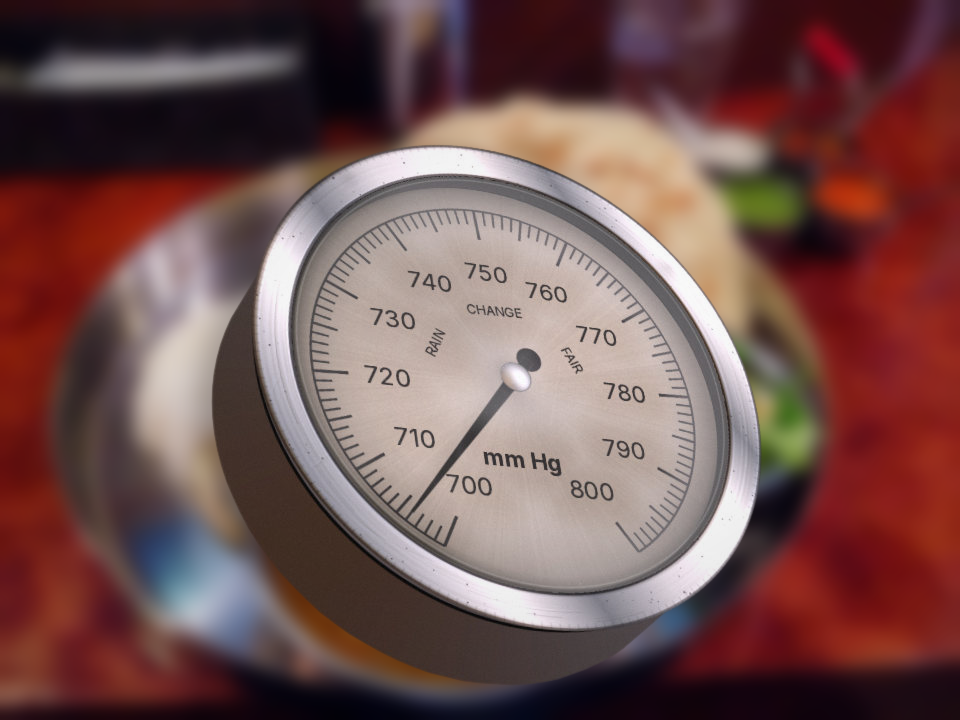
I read {"value": 704, "unit": "mmHg"}
